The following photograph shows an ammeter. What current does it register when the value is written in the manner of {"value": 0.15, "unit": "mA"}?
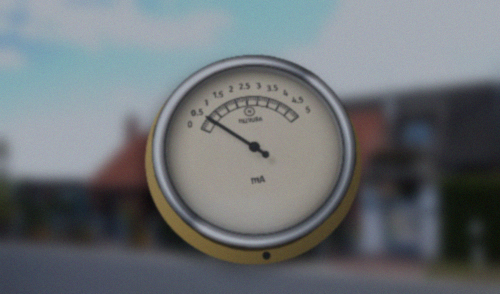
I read {"value": 0.5, "unit": "mA"}
